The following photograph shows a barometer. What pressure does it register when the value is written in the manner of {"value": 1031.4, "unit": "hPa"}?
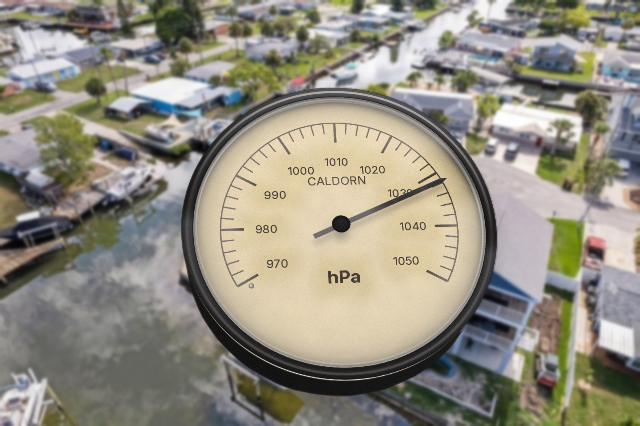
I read {"value": 1032, "unit": "hPa"}
